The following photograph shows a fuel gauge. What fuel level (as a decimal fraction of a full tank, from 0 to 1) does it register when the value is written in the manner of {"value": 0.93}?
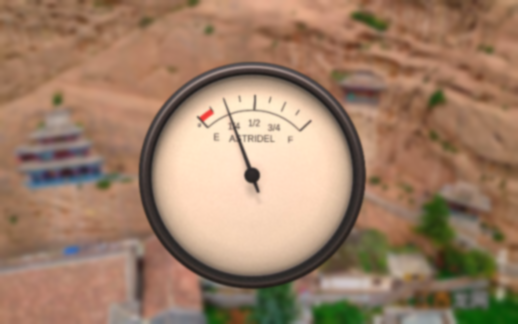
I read {"value": 0.25}
